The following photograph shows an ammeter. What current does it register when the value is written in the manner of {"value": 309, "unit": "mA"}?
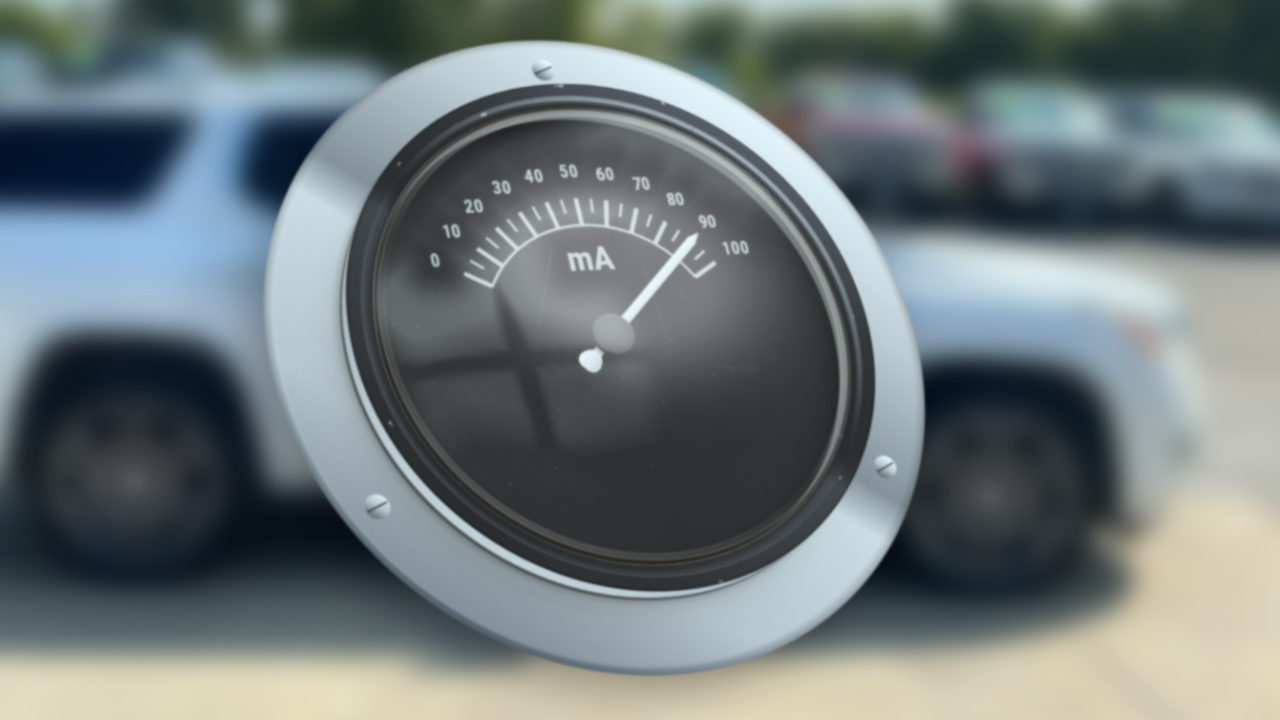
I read {"value": 90, "unit": "mA"}
